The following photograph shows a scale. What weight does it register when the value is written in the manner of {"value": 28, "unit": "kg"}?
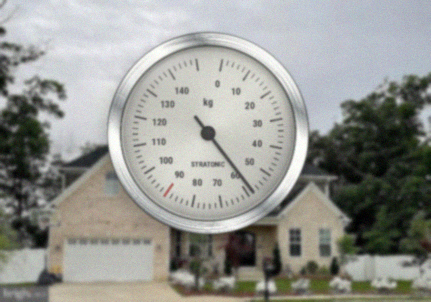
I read {"value": 58, "unit": "kg"}
